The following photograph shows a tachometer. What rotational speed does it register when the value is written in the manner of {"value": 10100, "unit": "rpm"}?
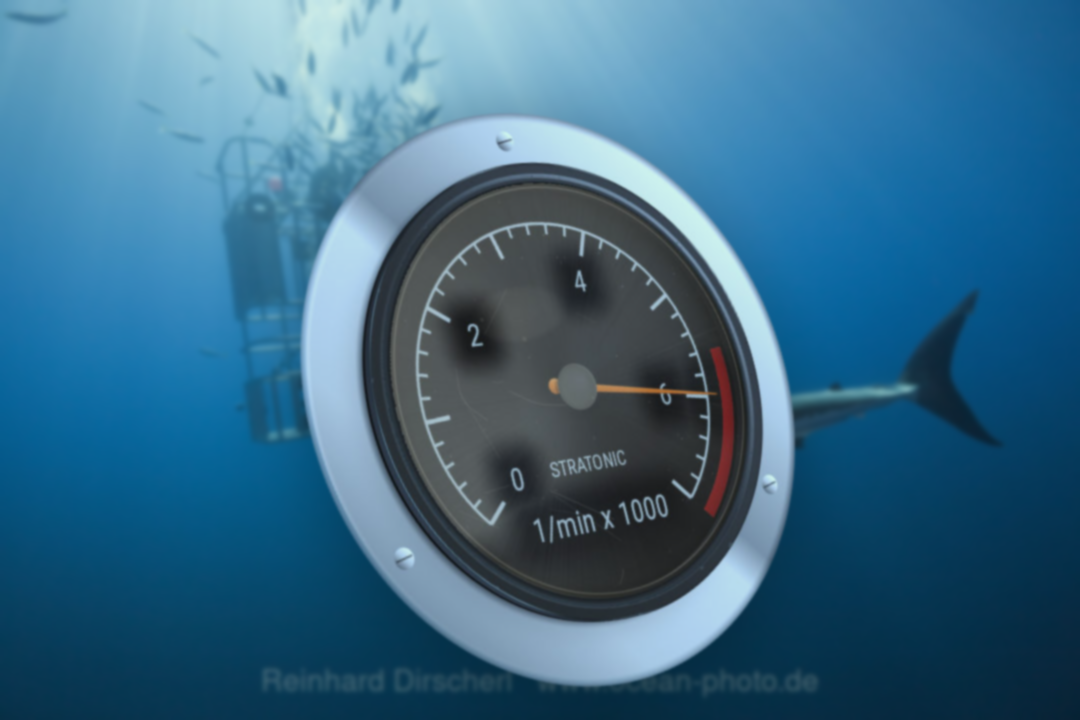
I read {"value": 6000, "unit": "rpm"}
